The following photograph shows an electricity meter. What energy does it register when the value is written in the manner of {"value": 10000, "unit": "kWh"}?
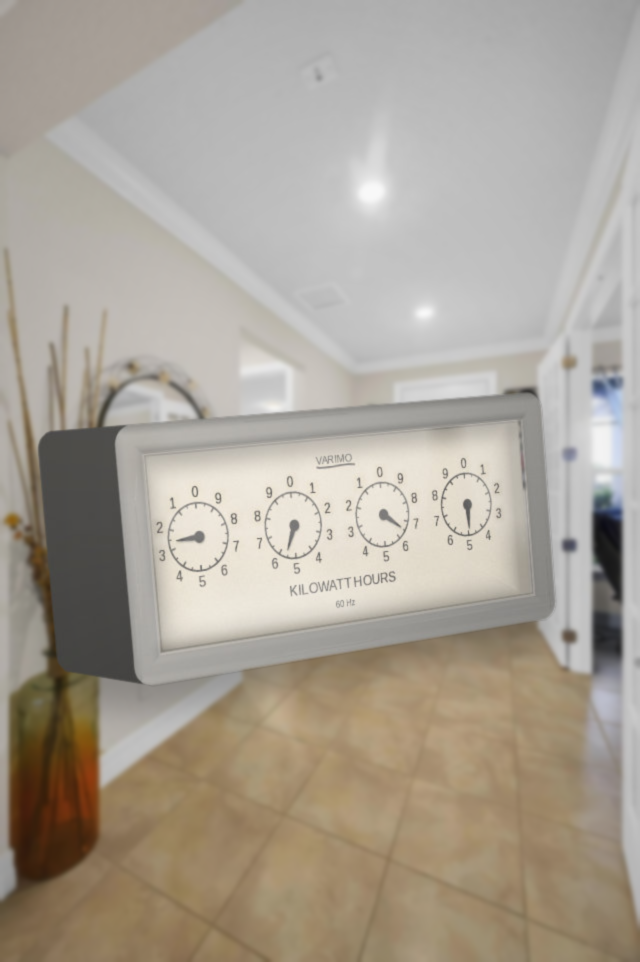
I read {"value": 2565, "unit": "kWh"}
